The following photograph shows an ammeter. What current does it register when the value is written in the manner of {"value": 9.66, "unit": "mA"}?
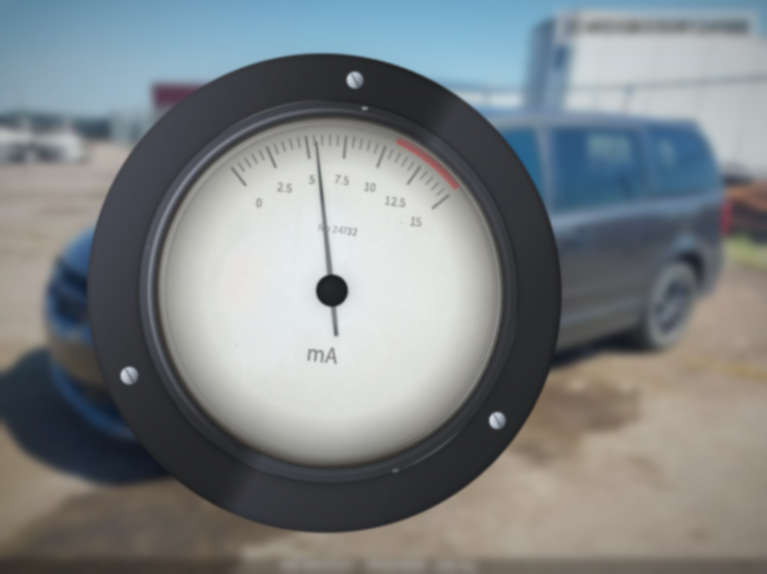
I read {"value": 5.5, "unit": "mA"}
